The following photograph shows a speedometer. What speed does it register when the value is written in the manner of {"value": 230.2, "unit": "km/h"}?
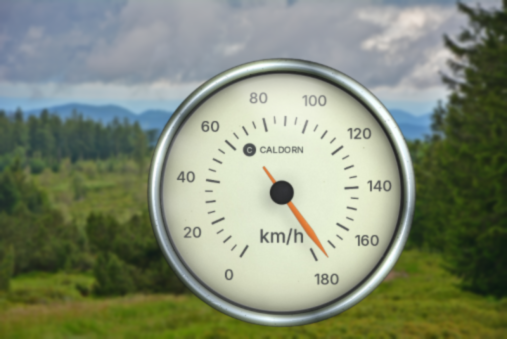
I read {"value": 175, "unit": "km/h"}
